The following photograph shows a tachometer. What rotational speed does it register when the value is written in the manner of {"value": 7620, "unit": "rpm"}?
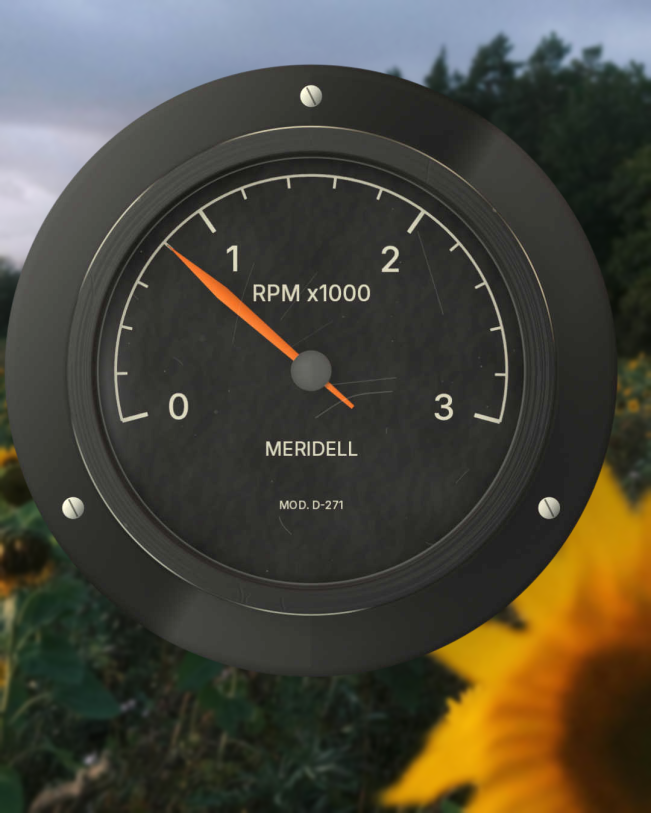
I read {"value": 800, "unit": "rpm"}
